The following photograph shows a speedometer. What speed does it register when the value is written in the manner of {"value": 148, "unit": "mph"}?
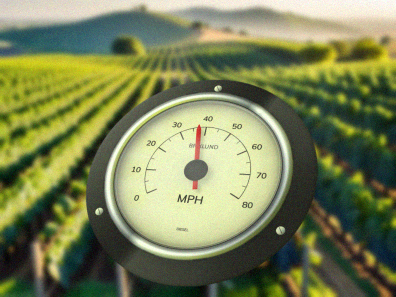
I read {"value": 37.5, "unit": "mph"}
